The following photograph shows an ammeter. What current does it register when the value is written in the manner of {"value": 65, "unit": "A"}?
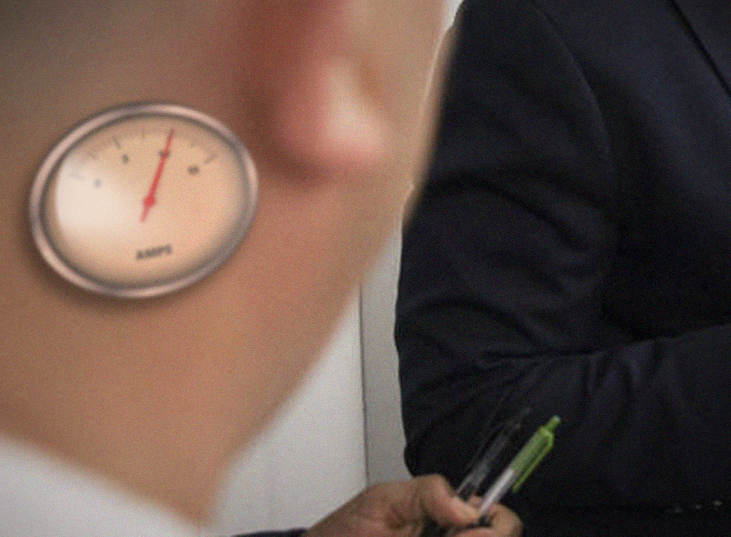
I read {"value": 10, "unit": "A"}
